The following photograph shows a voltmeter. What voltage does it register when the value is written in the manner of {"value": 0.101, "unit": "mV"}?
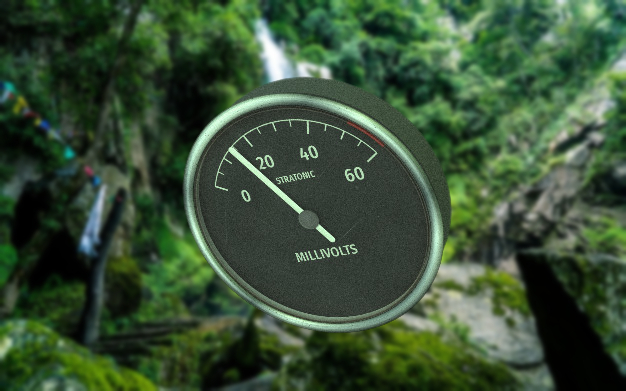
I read {"value": 15, "unit": "mV"}
